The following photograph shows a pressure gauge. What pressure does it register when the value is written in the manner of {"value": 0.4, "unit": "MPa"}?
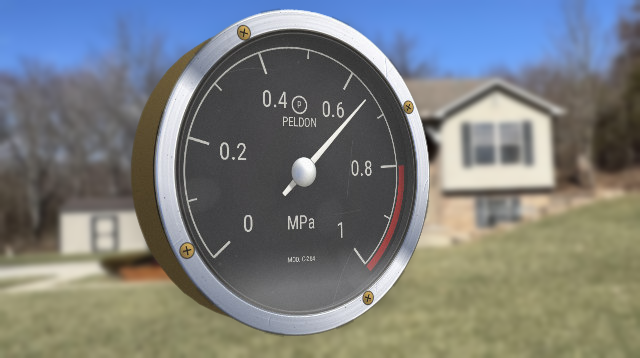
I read {"value": 0.65, "unit": "MPa"}
